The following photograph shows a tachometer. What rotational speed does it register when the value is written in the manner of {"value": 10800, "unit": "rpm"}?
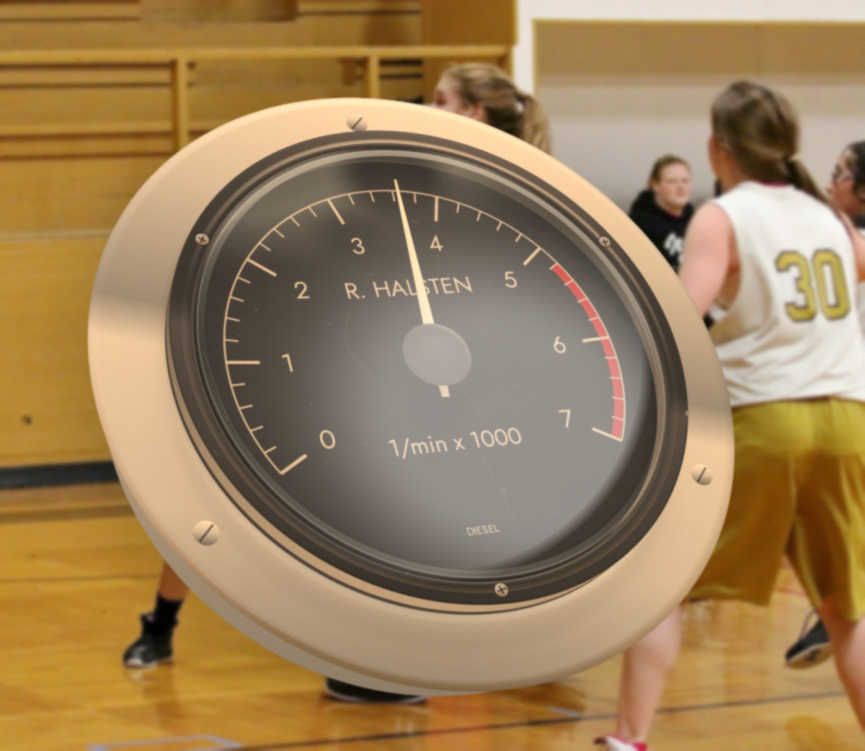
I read {"value": 3600, "unit": "rpm"}
